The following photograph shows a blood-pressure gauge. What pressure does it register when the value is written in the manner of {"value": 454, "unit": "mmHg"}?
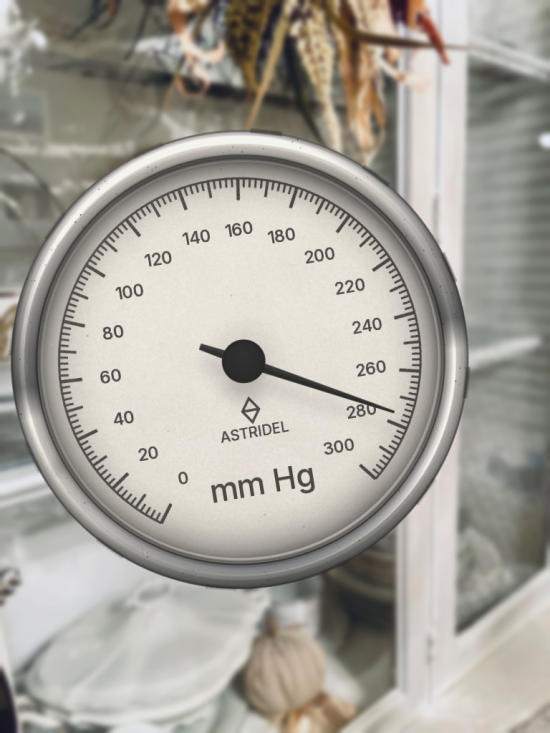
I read {"value": 276, "unit": "mmHg"}
